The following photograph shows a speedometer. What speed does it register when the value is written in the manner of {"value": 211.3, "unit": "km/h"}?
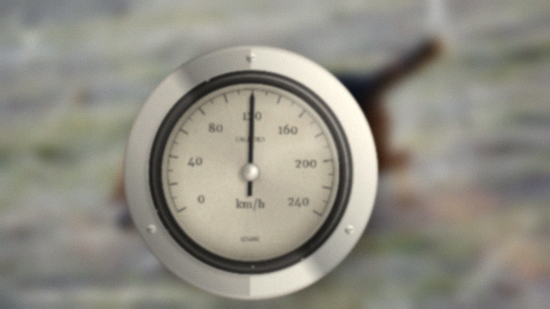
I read {"value": 120, "unit": "km/h"}
